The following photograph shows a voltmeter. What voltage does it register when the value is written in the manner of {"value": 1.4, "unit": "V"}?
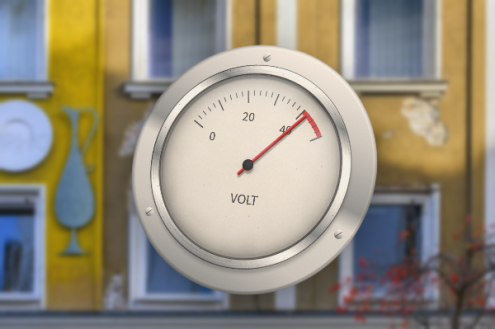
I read {"value": 42, "unit": "V"}
